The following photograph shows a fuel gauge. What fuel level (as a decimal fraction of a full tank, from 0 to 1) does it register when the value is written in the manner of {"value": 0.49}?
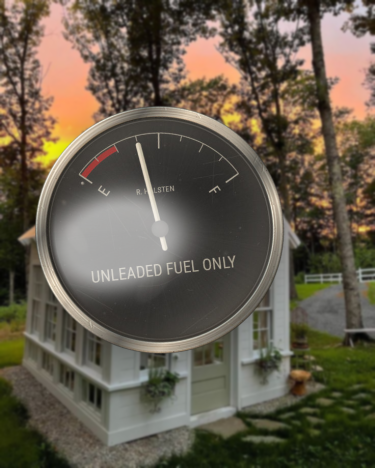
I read {"value": 0.375}
